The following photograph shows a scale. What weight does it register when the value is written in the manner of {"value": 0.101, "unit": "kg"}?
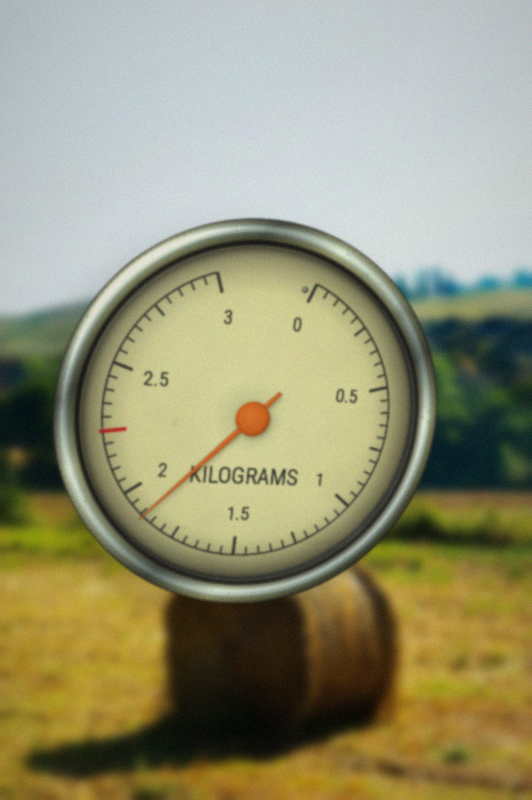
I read {"value": 1.9, "unit": "kg"}
